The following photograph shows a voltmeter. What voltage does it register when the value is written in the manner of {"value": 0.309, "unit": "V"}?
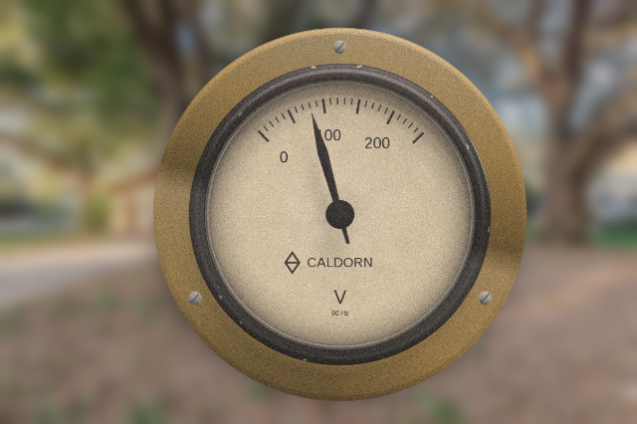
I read {"value": 80, "unit": "V"}
